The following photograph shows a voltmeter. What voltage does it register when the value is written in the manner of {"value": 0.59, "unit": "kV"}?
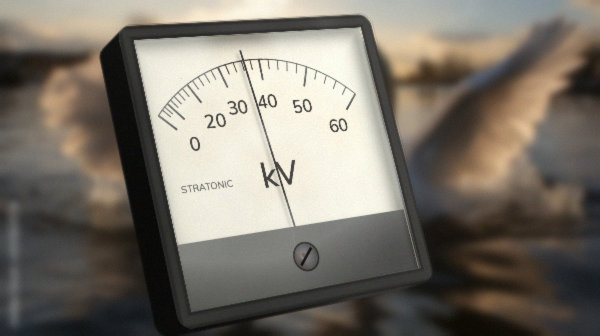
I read {"value": 36, "unit": "kV"}
